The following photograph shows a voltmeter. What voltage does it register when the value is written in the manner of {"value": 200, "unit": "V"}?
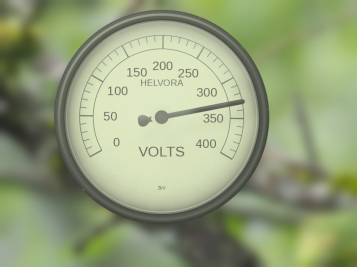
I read {"value": 330, "unit": "V"}
